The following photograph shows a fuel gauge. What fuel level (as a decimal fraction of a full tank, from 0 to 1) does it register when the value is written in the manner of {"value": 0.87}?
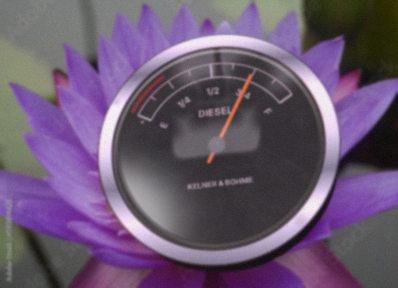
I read {"value": 0.75}
